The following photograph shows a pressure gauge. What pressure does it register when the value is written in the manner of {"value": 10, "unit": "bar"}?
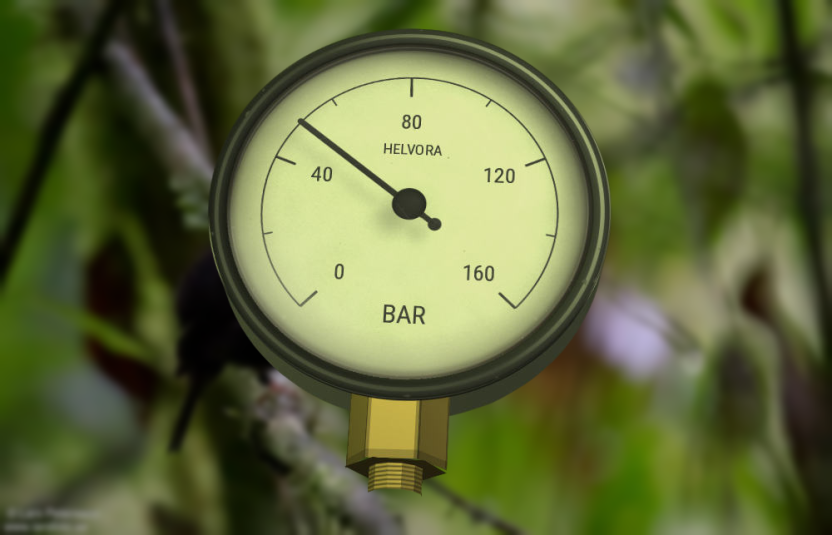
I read {"value": 50, "unit": "bar"}
